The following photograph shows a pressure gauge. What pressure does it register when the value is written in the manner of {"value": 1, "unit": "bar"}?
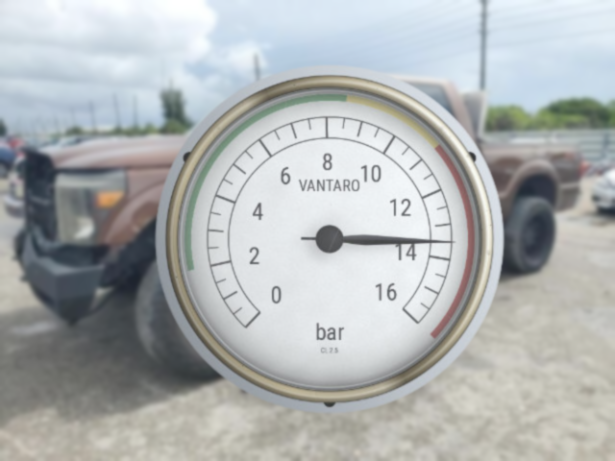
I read {"value": 13.5, "unit": "bar"}
